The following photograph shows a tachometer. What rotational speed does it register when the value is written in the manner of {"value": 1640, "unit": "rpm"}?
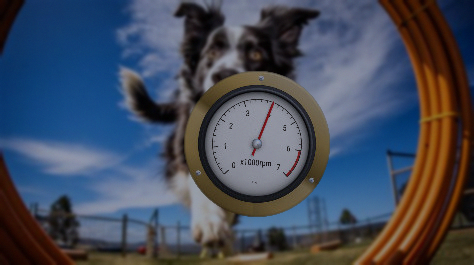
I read {"value": 4000, "unit": "rpm"}
